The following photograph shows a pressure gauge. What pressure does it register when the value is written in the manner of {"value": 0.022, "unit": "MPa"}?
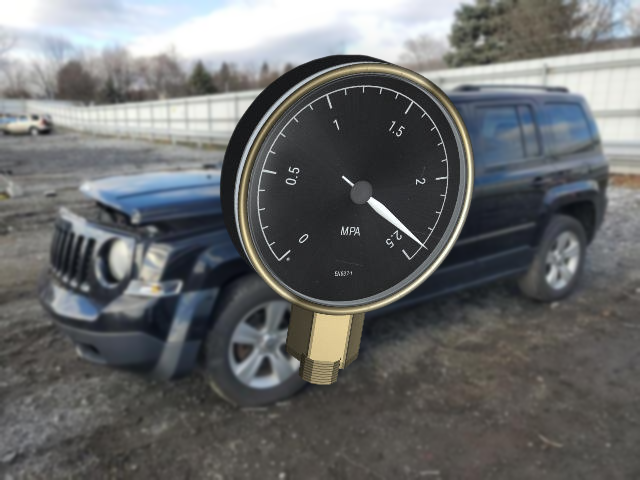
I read {"value": 2.4, "unit": "MPa"}
